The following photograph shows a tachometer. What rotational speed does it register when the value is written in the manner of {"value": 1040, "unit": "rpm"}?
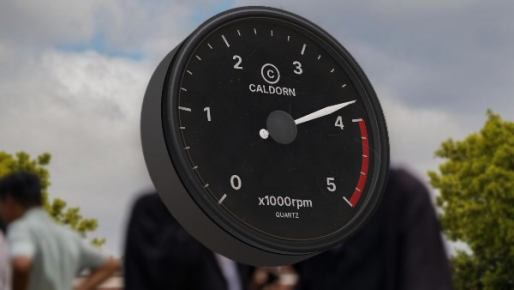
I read {"value": 3800, "unit": "rpm"}
